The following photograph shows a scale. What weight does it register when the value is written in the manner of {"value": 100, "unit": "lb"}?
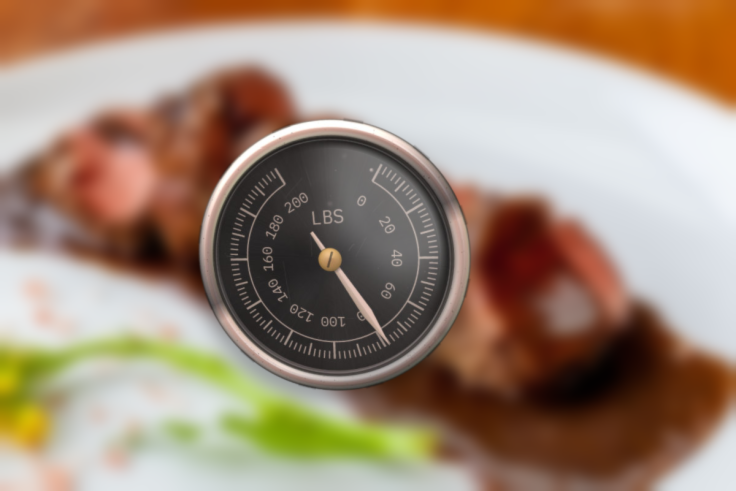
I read {"value": 78, "unit": "lb"}
